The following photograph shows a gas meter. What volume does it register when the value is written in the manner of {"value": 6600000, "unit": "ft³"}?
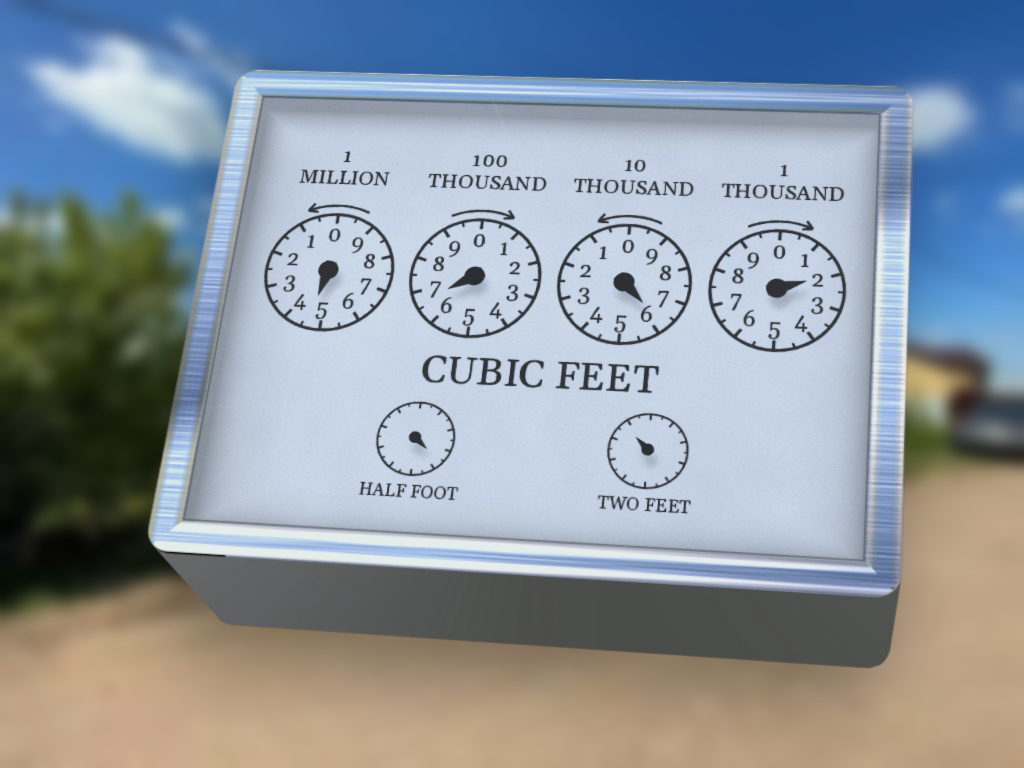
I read {"value": 466200, "unit": "ft³"}
